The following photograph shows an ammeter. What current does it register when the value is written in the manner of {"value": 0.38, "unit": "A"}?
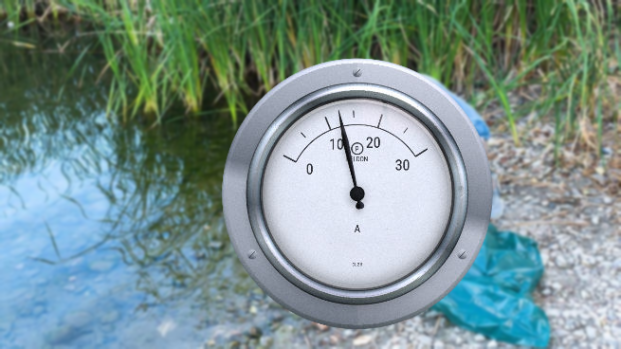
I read {"value": 12.5, "unit": "A"}
